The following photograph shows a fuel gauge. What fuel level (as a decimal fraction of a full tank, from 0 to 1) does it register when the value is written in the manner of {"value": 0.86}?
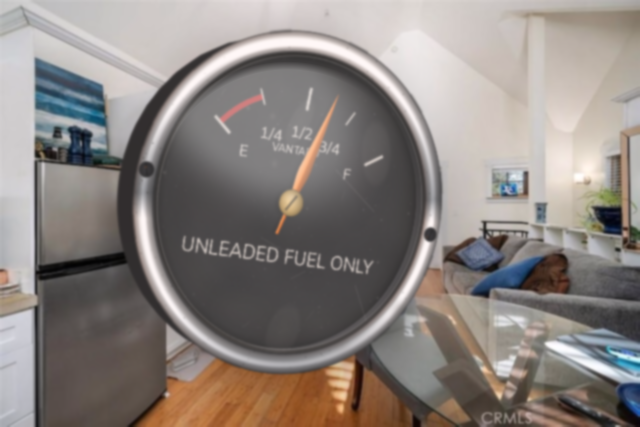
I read {"value": 0.625}
